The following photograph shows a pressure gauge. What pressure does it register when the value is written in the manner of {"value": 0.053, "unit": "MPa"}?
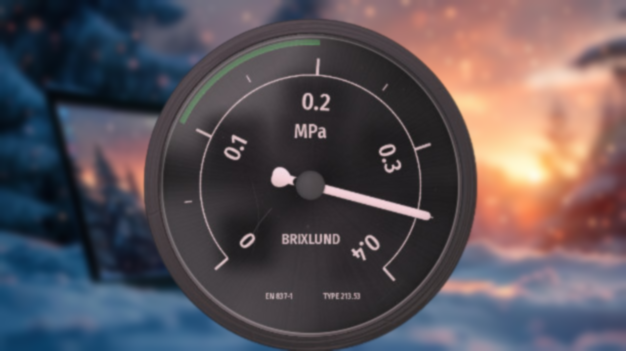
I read {"value": 0.35, "unit": "MPa"}
